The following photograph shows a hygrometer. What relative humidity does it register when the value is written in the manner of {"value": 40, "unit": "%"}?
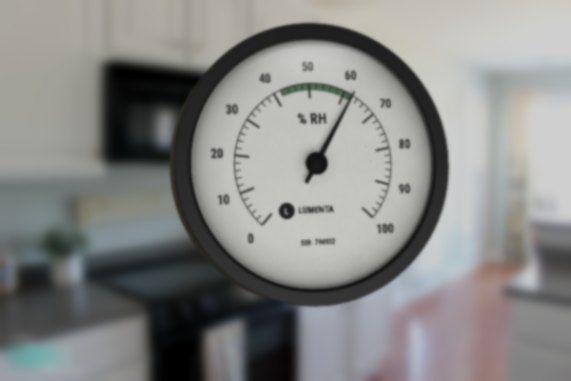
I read {"value": 62, "unit": "%"}
